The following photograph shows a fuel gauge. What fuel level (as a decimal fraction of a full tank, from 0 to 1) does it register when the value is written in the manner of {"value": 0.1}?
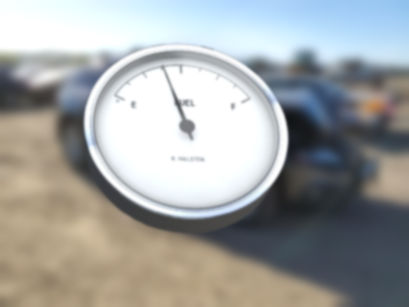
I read {"value": 0.375}
